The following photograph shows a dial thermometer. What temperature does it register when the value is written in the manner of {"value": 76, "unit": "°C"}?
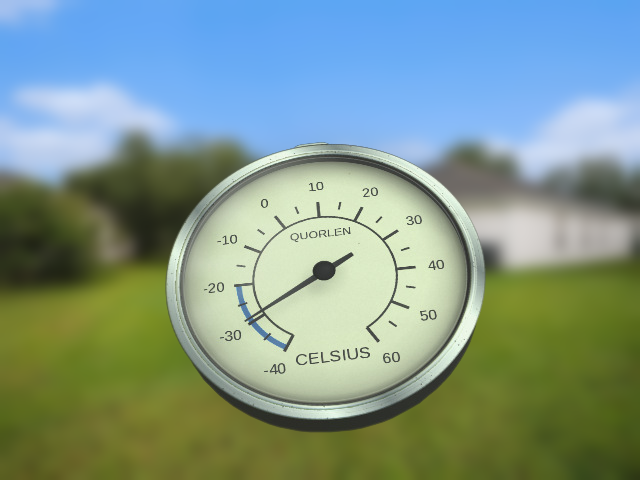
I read {"value": -30, "unit": "°C"}
